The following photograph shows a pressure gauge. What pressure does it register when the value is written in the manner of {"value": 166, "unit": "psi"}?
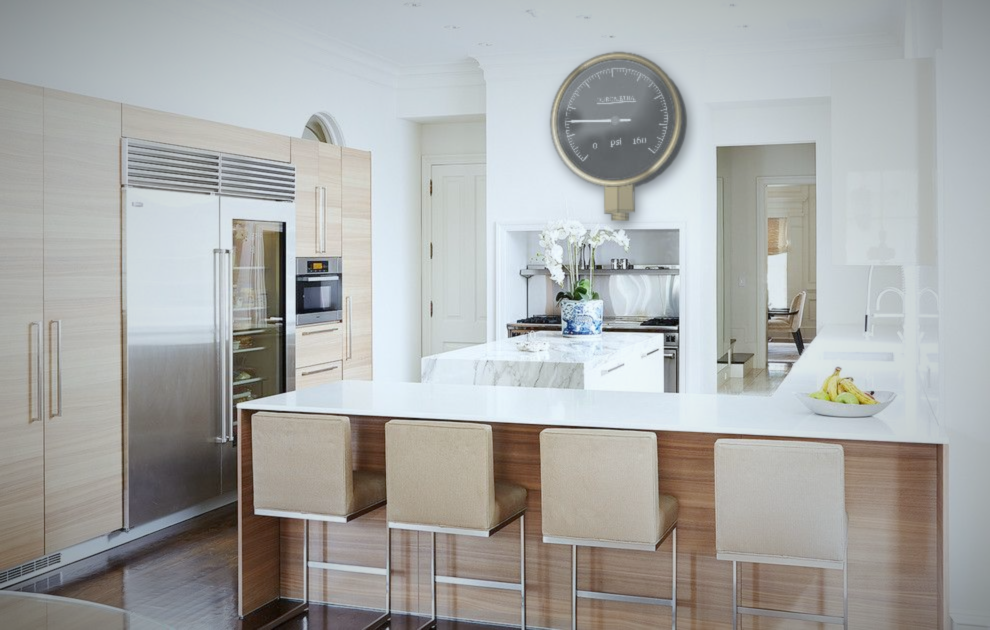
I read {"value": 30, "unit": "psi"}
